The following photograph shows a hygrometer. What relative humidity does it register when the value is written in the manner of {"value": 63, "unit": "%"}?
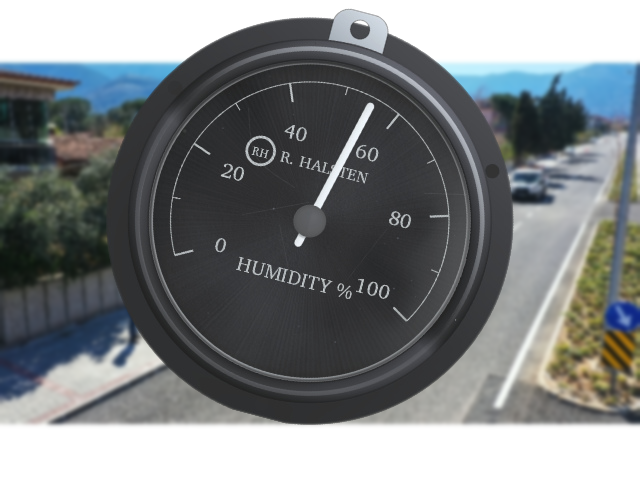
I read {"value": 55, "unit": "%"}
